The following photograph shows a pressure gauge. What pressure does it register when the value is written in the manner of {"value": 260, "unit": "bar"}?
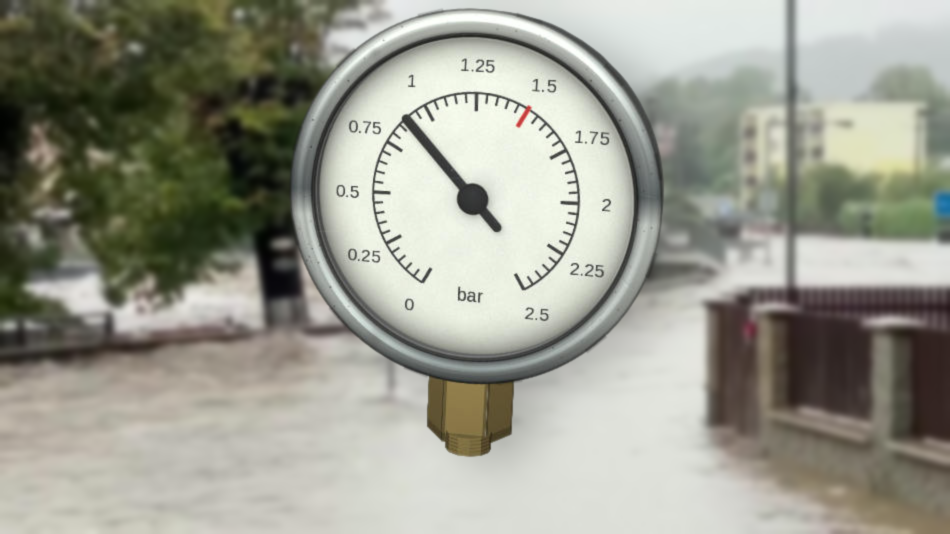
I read {"value": 0.9, "unit": "bar"}
